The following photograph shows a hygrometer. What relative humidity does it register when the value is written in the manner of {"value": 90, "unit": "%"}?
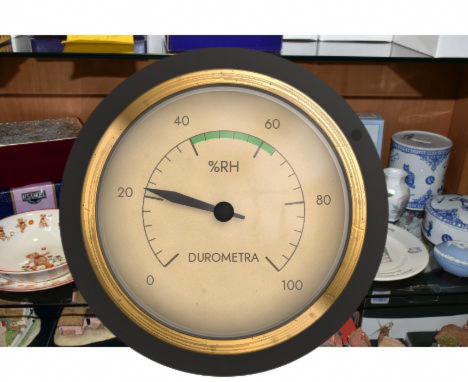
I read {"value": 22, "unit": "%"}
